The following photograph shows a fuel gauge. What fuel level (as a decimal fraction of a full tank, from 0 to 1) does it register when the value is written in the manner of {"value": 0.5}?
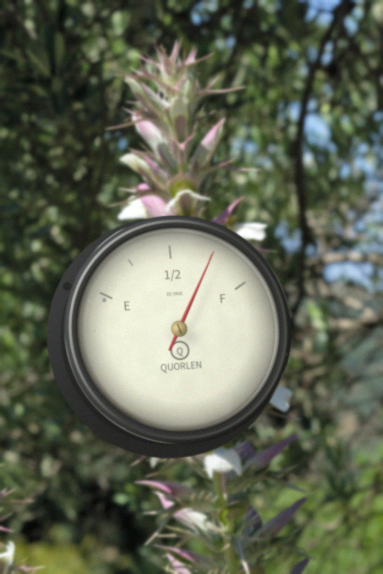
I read {"value": 0.75}
